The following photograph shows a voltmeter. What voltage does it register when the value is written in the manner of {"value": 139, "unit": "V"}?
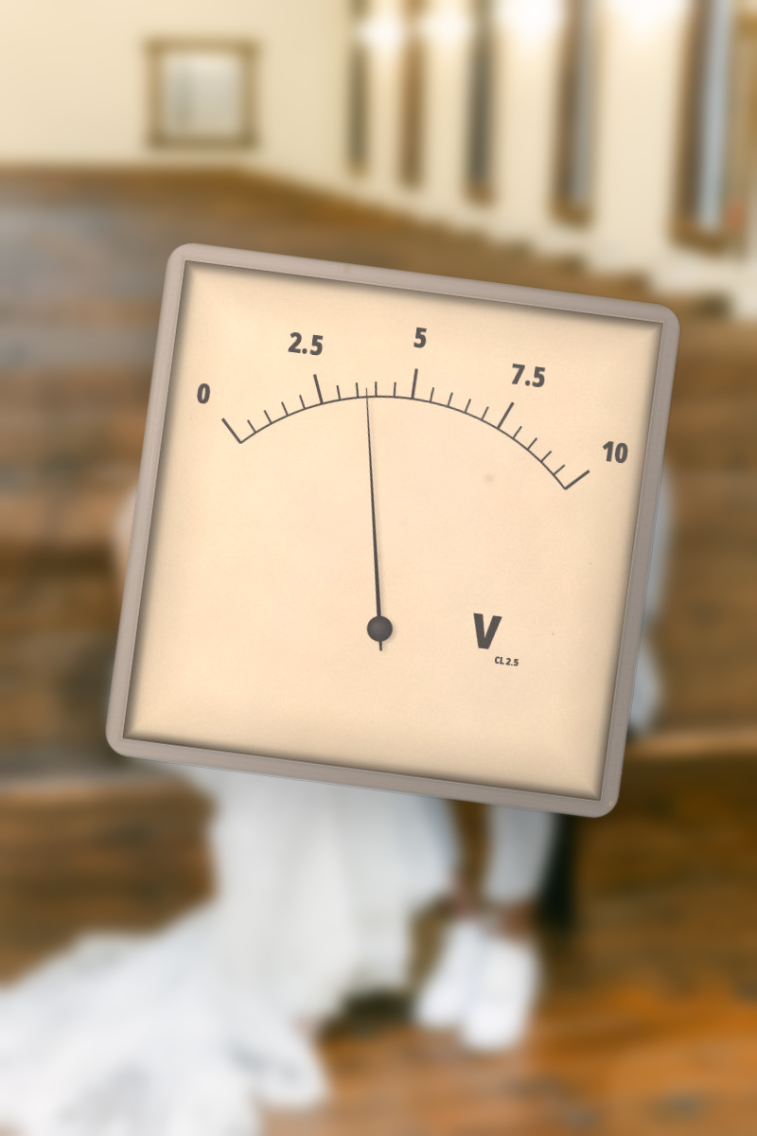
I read {"value": 3.75, "unit": "V"}
